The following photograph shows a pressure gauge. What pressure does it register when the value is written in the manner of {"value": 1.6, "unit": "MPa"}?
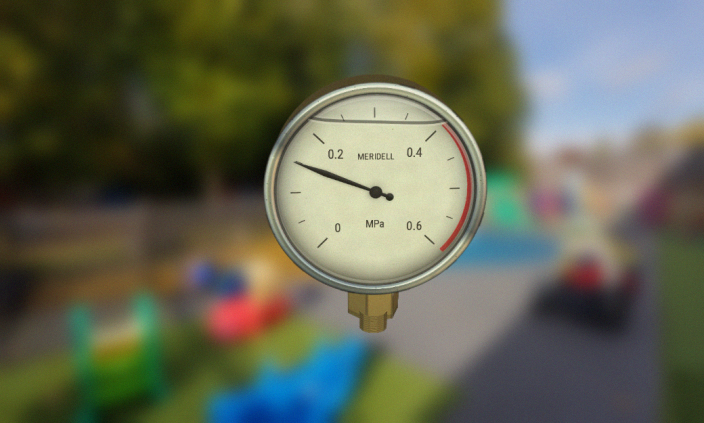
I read {"value": 0.15, "unit": "MPa"}
